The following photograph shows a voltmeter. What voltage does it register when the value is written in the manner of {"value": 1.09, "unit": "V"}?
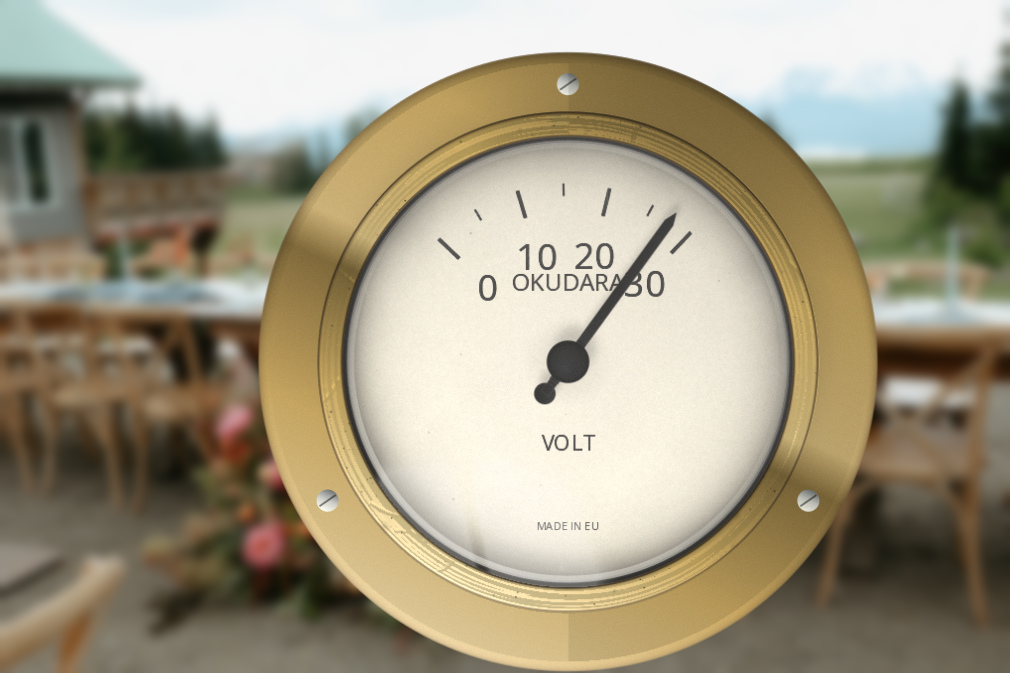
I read {"value": 27.5, "unit": "V"}
